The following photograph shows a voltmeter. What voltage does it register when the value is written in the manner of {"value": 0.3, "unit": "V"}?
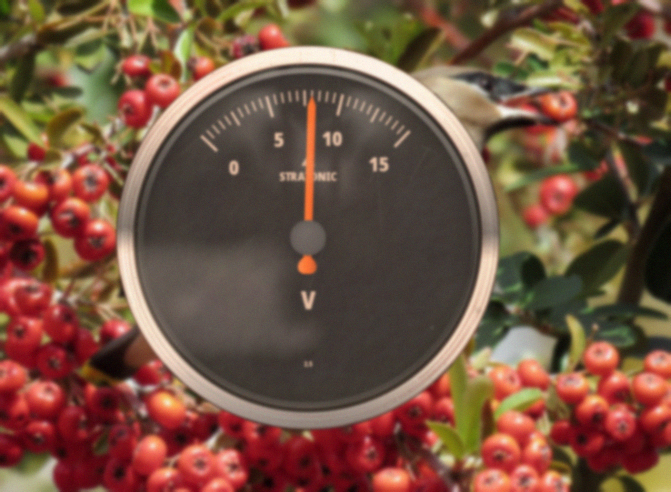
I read {"value": 8, "unit": "V"}
